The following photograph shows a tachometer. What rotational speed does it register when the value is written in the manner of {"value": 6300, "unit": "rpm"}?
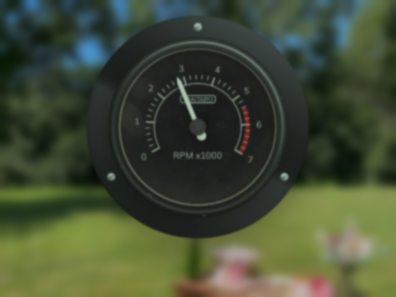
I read {"value": 2800, "unit": "rpm"}
